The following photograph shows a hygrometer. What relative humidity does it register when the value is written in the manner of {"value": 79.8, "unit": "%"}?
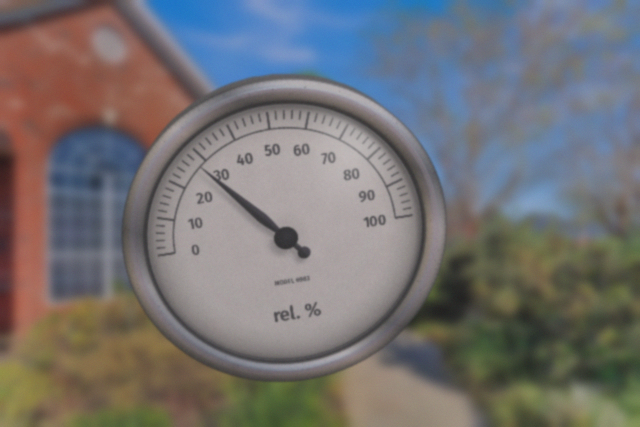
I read {"value": 28, "unit": "%"}
